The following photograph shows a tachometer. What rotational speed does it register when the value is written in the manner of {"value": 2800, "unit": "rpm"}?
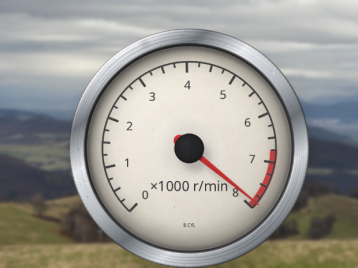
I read {"value": 7875, "unit": "rpm"}
